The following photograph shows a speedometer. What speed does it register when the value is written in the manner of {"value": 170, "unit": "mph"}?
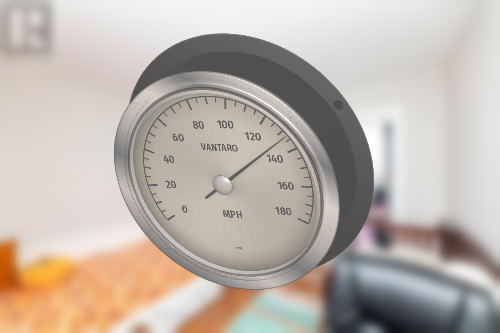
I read {"value": 132.5, "unit": "mph"}
